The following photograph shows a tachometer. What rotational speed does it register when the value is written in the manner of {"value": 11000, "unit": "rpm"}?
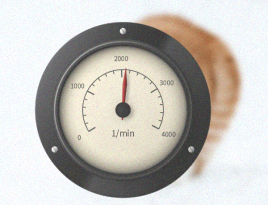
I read {"value": 2100, "unit": "rpm"}
